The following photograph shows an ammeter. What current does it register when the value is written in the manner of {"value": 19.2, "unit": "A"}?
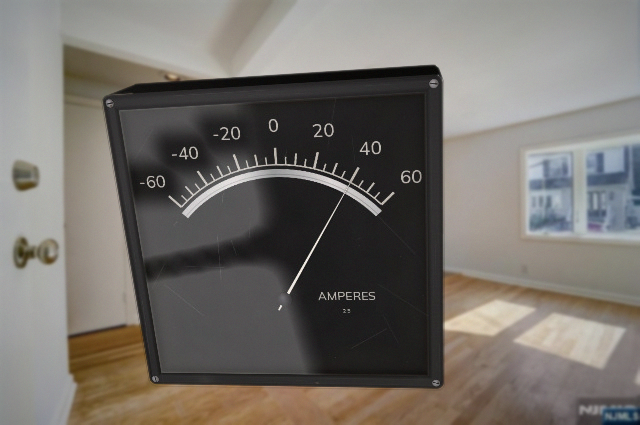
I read {"value": 40, "unit": "A"}
